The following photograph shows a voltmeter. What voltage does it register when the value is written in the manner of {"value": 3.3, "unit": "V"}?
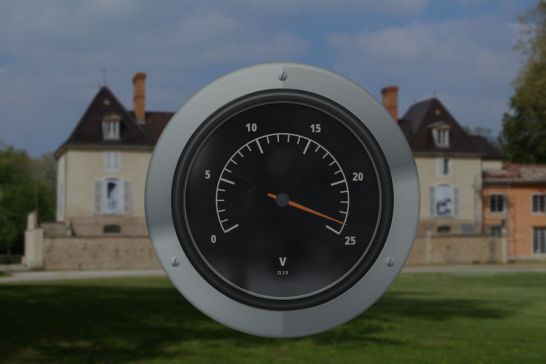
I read {"value": 24, "unit": "V"}
